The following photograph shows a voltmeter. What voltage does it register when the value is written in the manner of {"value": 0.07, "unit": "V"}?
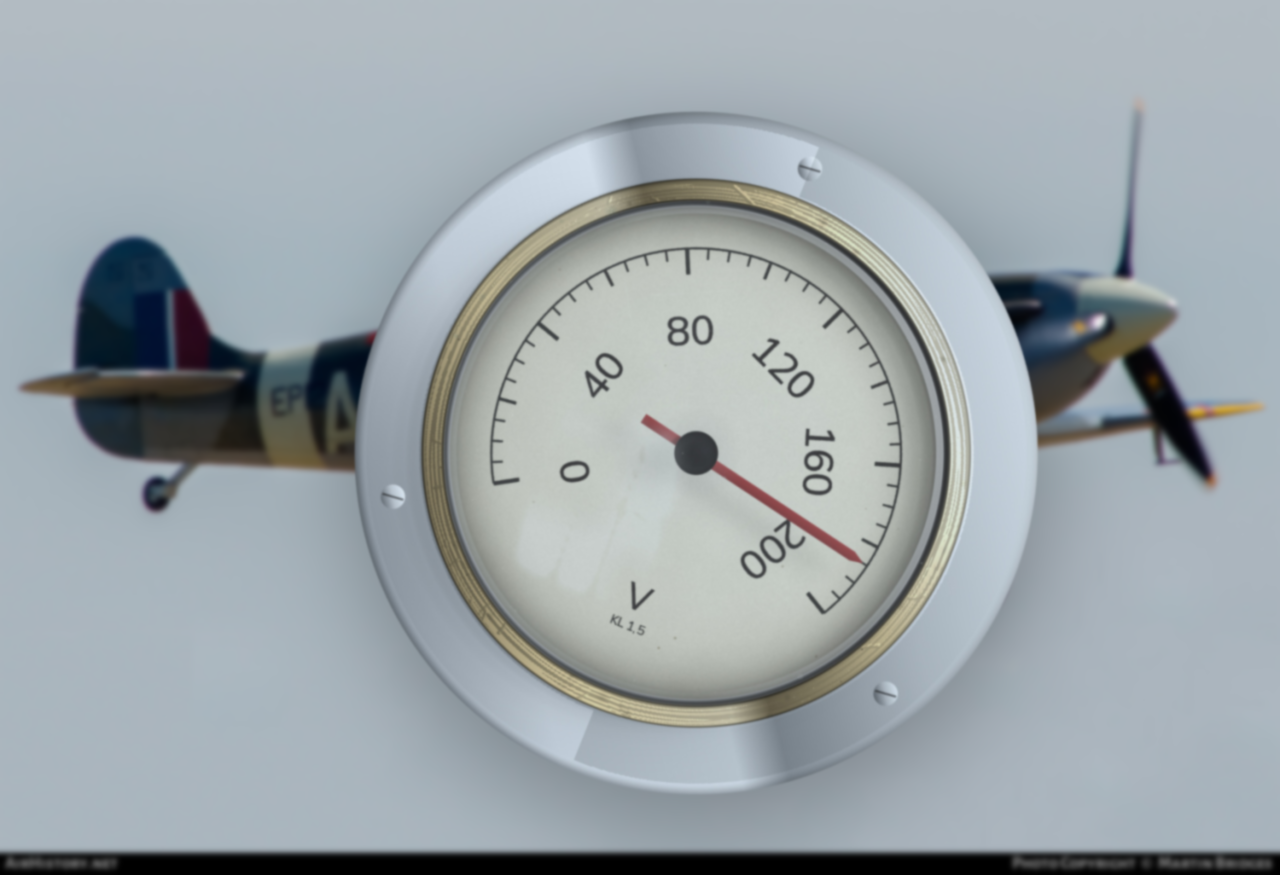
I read {"value": 185, "unit": "V"}
